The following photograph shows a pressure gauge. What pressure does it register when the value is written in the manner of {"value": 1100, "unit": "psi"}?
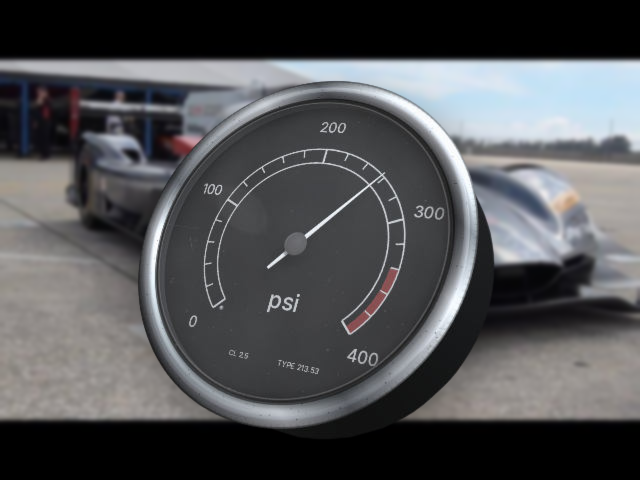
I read {"value": 260, "unit": "psi"}
